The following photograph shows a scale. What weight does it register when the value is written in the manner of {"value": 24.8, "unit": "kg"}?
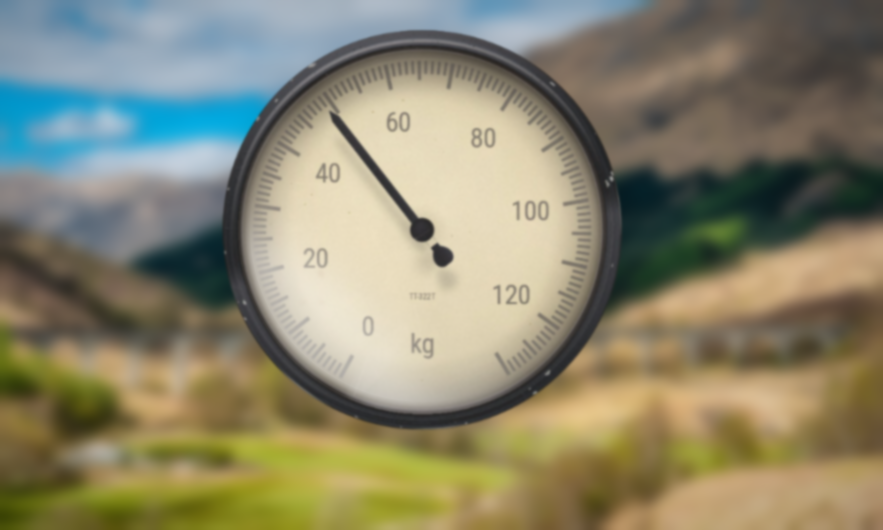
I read {"value": 49, "unit": "kg"}
